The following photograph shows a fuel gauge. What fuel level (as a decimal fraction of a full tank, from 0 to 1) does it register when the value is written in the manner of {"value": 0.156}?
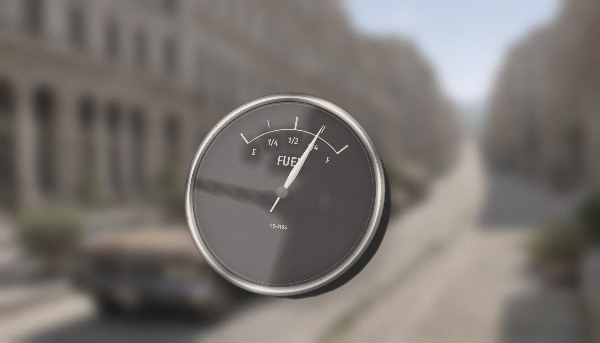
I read {"value": 0.75}
